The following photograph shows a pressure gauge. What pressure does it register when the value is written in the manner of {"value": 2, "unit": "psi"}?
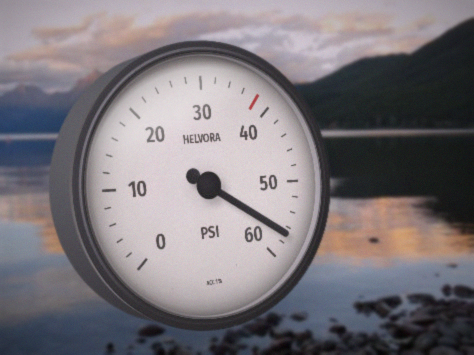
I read {"value": 57, "unit": "psi"}
